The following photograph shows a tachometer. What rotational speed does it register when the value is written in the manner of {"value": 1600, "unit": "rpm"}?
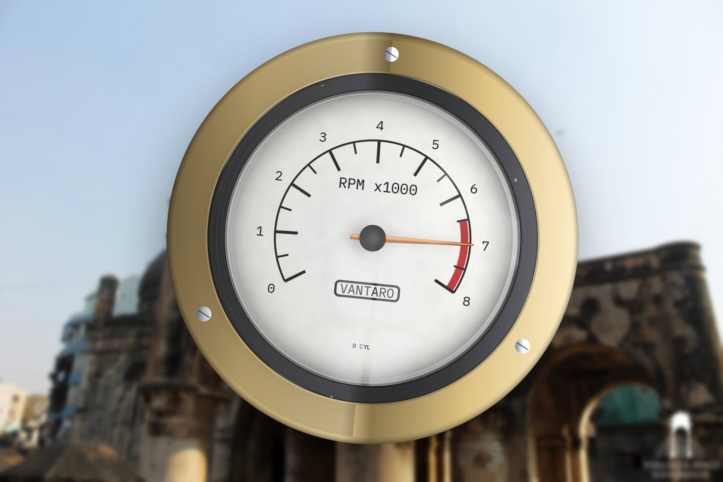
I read {"value": 7000, "unit": "rpm"}
